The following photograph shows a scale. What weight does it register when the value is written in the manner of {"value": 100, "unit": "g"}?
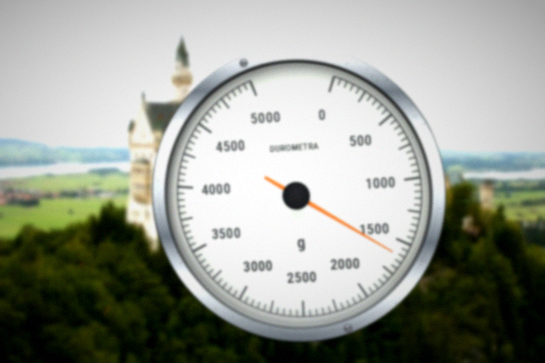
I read {"value": 1600, "unit": "g"}
